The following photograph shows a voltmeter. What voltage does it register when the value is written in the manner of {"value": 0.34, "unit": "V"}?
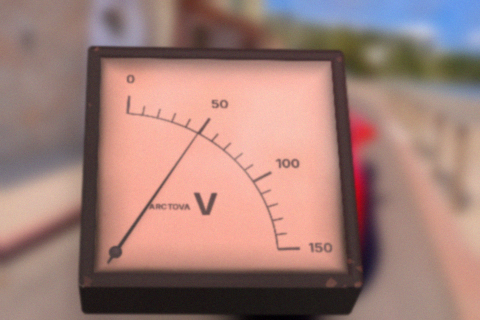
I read {"value": 50, "unit": "V"}
